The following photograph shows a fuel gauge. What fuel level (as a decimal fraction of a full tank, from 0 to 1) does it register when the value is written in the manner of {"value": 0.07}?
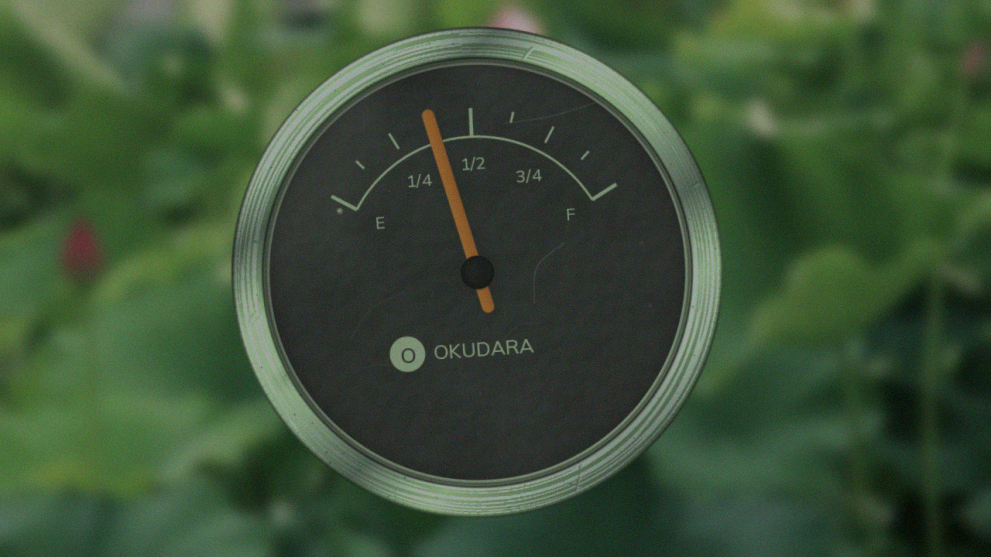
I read {"value": 0.375}
